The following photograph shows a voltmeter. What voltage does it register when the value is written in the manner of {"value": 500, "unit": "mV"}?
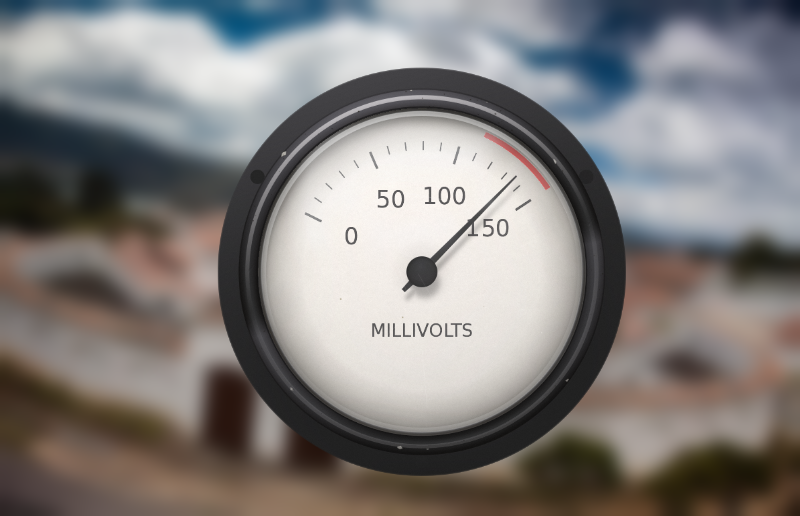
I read {"value": 135, "unit": "mV"}
